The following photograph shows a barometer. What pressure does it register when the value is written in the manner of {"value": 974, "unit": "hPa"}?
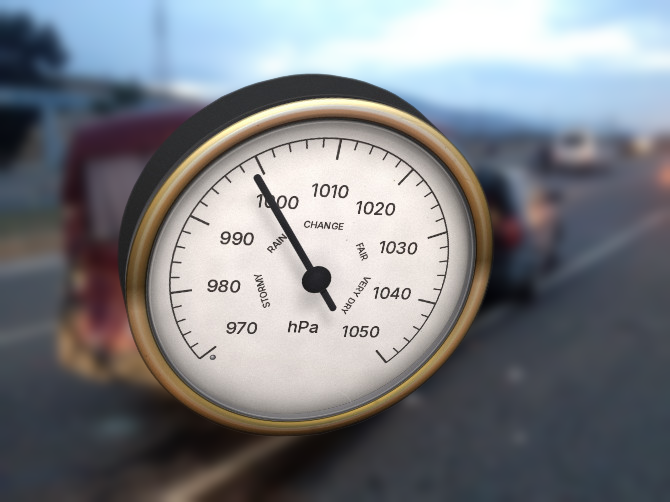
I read {"value": 999, "unit": "hPa"}
